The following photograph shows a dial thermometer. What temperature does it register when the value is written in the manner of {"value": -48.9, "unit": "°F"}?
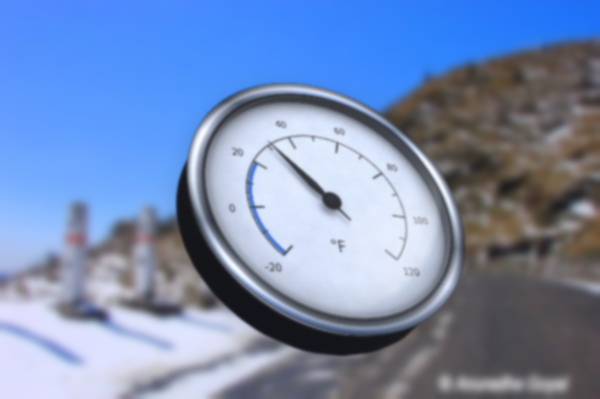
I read {"value": 30, "unit": "°F"}
